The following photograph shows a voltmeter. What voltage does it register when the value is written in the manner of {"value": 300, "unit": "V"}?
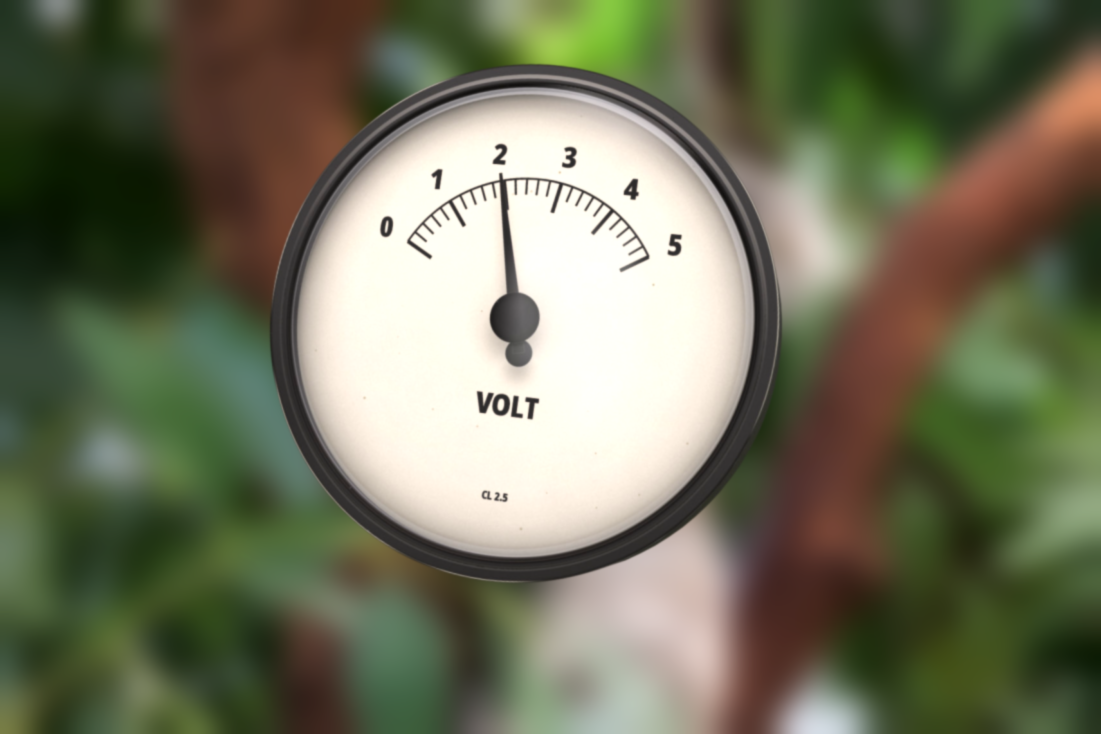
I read {"value": 2, "unit": "V"}
